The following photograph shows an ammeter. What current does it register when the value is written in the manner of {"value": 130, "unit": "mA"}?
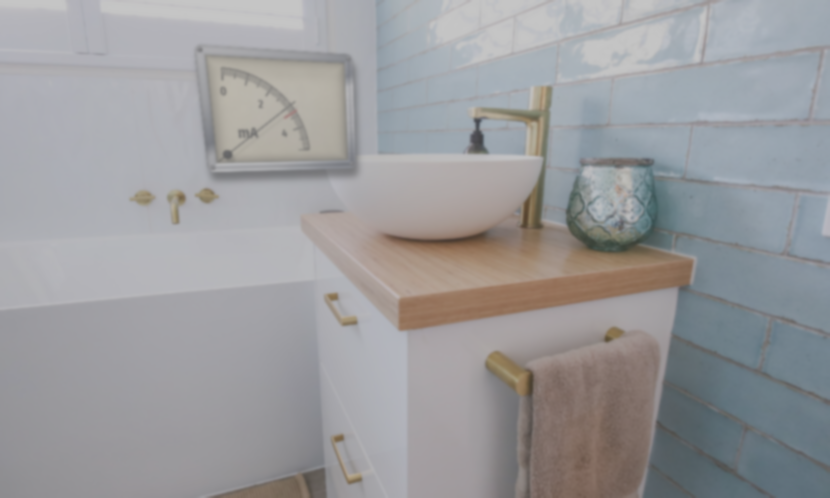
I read {"value": 3, "unit": "mA"}
